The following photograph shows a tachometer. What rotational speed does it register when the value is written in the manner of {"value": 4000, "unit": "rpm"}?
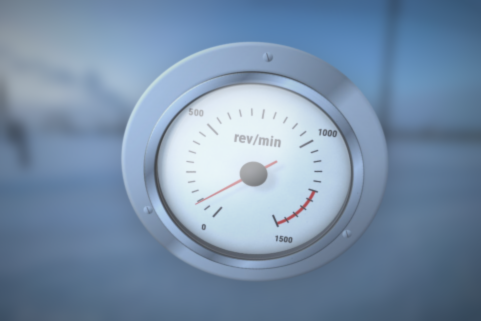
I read {"value": 100, "unit": "rpm"}
